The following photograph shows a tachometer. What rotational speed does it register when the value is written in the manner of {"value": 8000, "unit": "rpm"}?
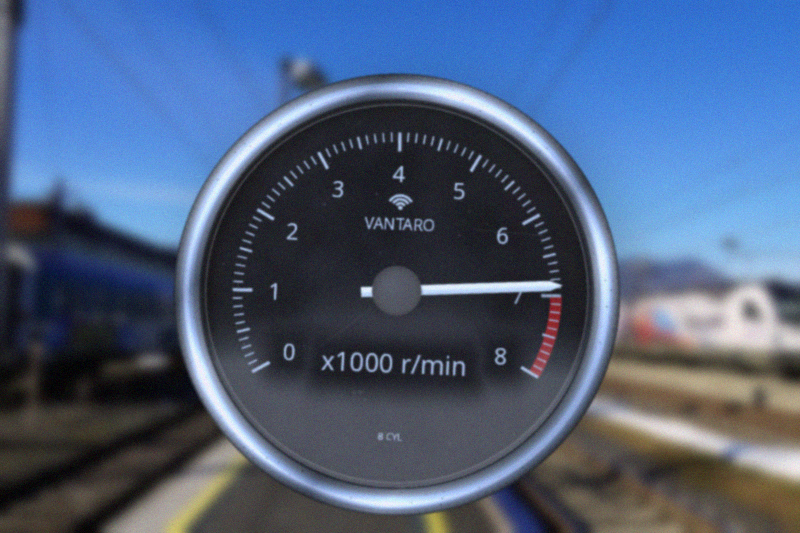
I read {"value": 6900, "unit": "rpm"}
